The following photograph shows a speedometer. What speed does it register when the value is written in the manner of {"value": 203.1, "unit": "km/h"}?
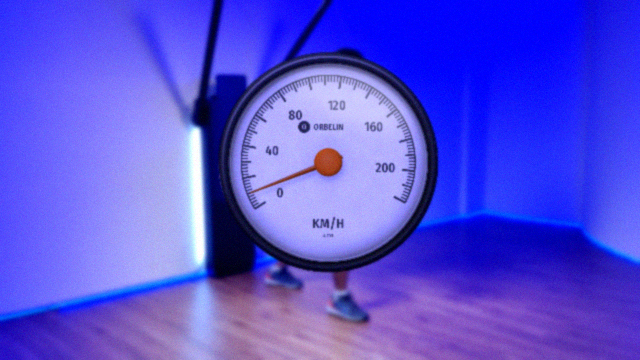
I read {"value": 10, "unit": "km/h"}
